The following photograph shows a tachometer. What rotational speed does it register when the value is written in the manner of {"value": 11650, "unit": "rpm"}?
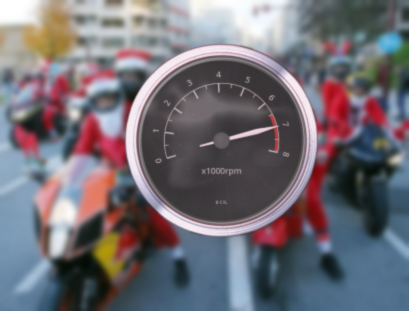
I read {"value": 7000, "unit": "rpm"}
